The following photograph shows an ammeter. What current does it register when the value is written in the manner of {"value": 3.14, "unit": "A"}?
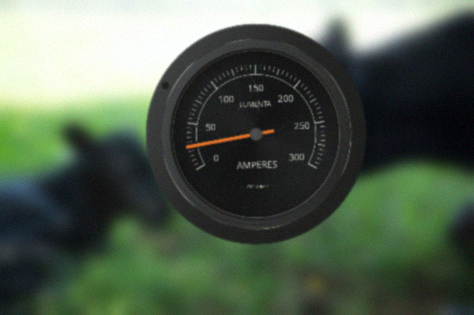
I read {"value": 25, "unit": "A"}
